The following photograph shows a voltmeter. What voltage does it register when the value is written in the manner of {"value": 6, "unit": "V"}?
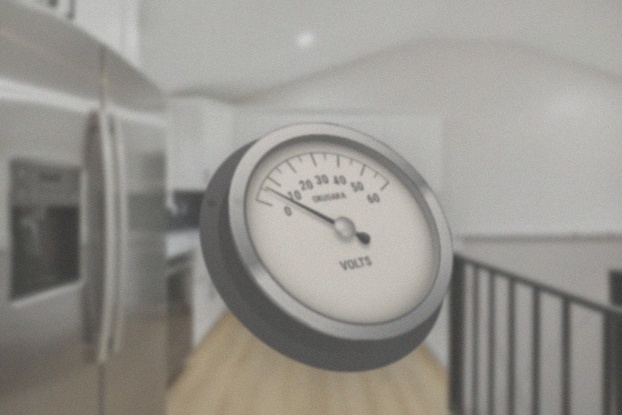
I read {"value": 5, "unit": "V"}
